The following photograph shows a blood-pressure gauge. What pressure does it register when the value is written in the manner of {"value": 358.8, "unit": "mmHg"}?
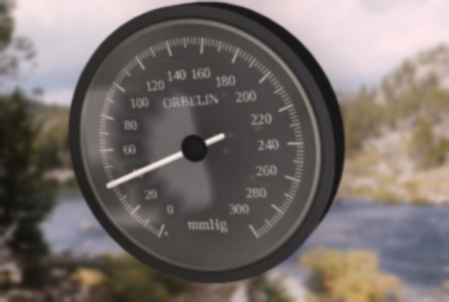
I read {"value": 40, "unit": "mmHg"}
